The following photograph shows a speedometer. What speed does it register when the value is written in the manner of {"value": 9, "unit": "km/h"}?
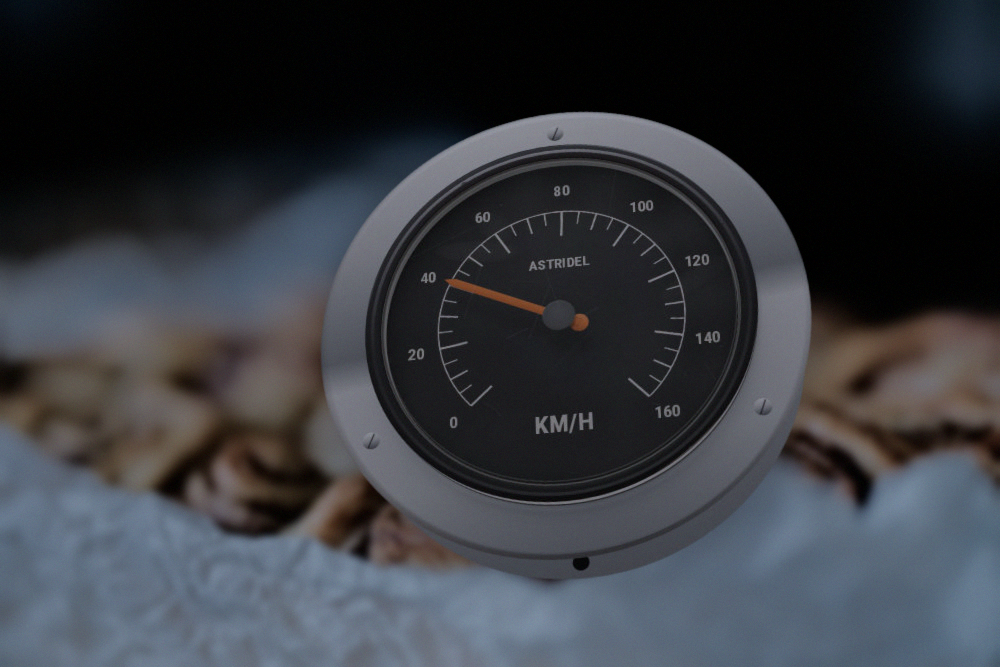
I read {"value": 40, "unit": "km/h"}
